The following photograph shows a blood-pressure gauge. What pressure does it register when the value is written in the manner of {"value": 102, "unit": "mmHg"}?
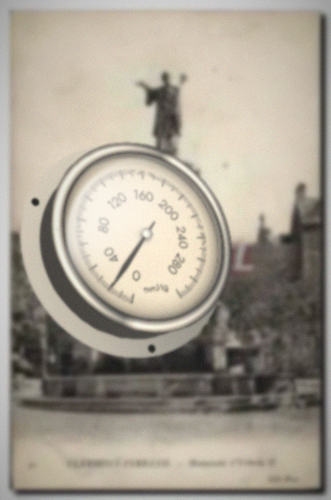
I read {"value": 20, "unit": "mmHg"}
